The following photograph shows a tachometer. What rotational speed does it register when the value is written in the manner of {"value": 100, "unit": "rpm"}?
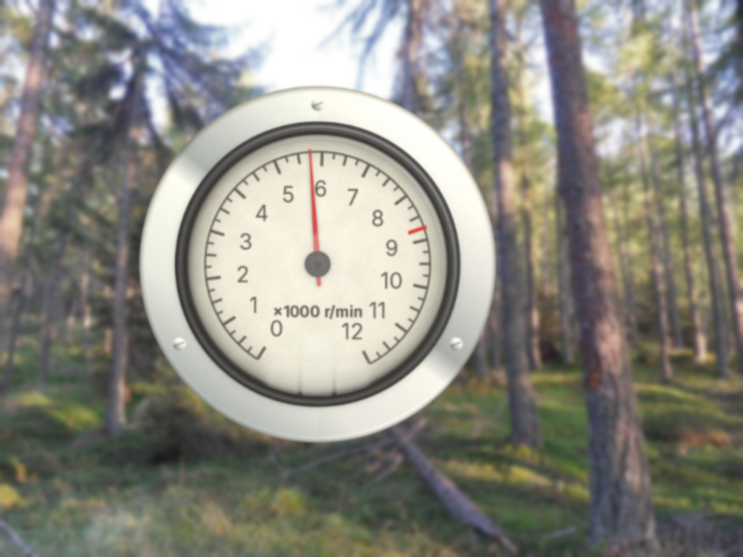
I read {"value": 5750, "unit": "rpm"}
